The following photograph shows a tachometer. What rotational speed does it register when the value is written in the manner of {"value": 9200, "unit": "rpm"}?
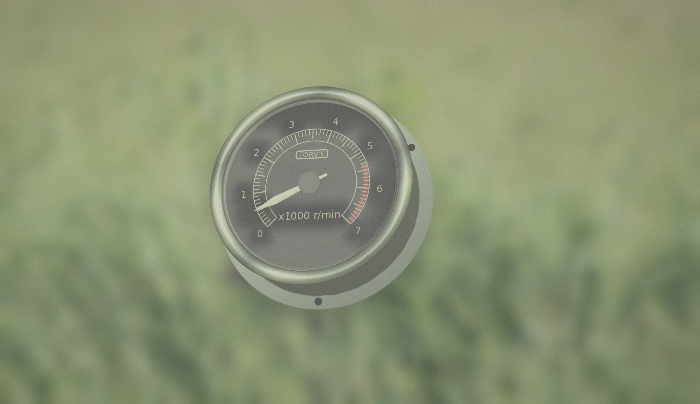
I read {"value": 500, "unit": "rpm"}
